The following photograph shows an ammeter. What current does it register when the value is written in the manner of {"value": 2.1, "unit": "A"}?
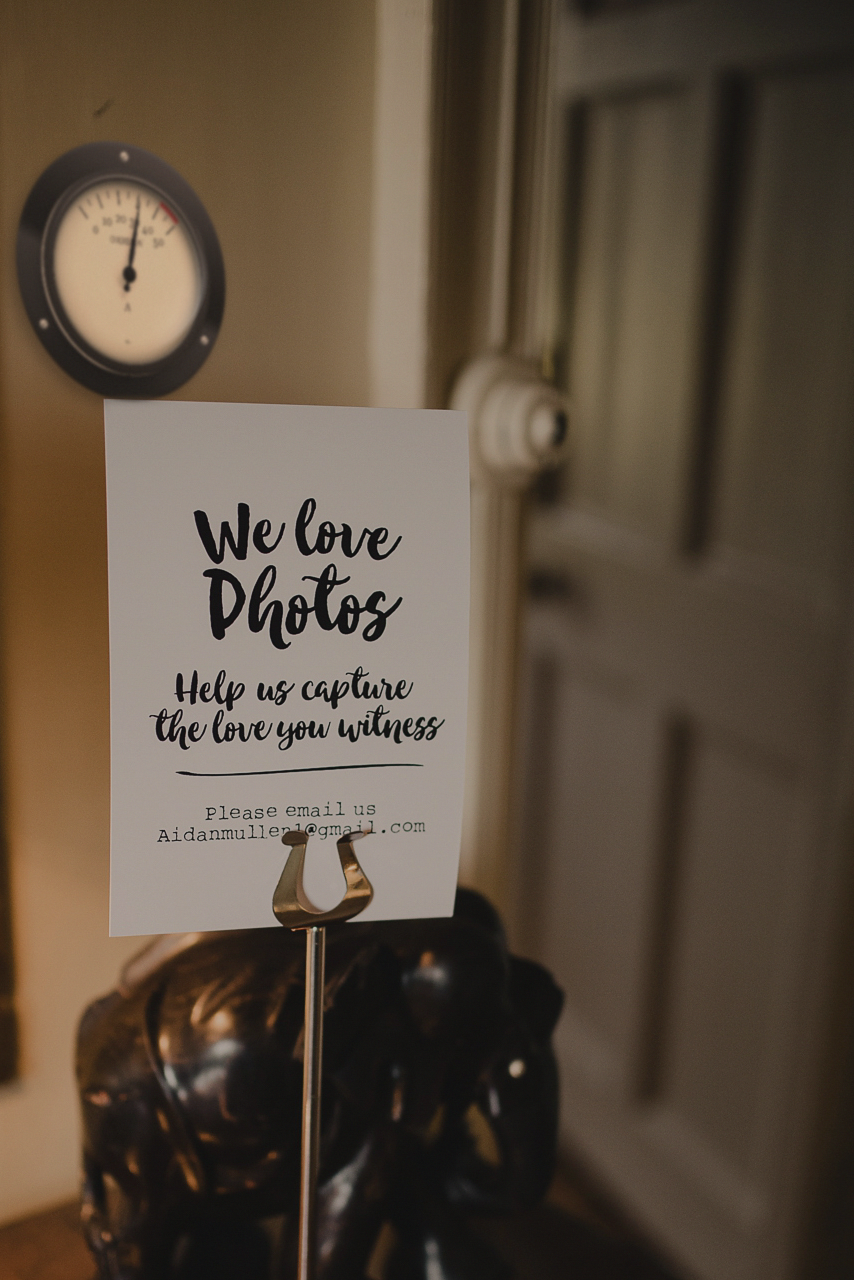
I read {"value": 30, "unit": "A"}
